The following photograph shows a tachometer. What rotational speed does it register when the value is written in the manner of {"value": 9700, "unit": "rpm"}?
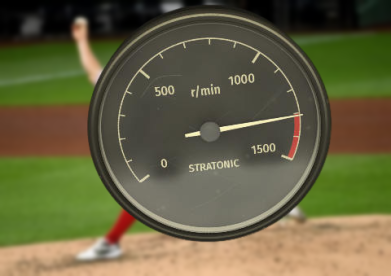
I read {"value": 1300, "unit": "rpm"}
